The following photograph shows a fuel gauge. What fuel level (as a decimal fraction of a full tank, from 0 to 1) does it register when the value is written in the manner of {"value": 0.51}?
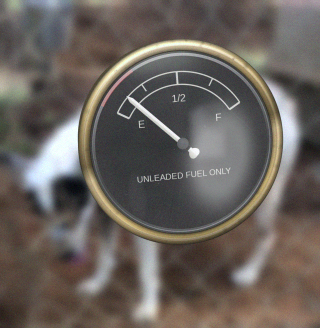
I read {"value": 0.125}
